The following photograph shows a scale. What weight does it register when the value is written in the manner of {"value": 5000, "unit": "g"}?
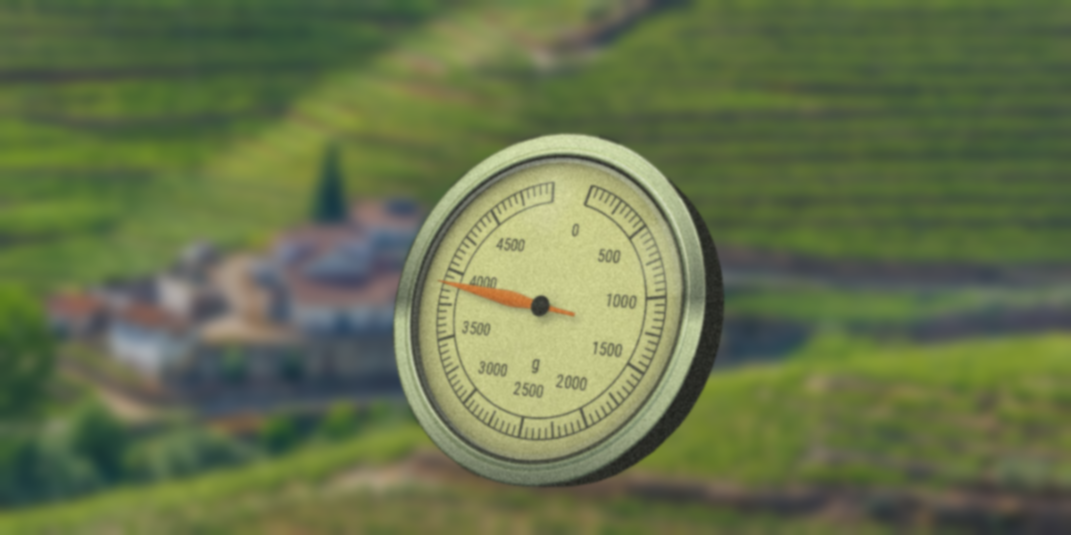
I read {"value": 3900, "unit": "g"}
